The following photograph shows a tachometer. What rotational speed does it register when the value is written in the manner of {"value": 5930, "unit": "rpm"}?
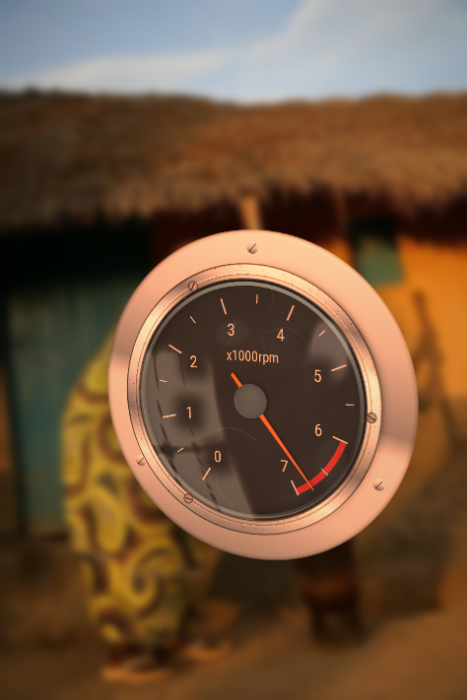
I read {"value": 6750, "unit": "rpm"}
